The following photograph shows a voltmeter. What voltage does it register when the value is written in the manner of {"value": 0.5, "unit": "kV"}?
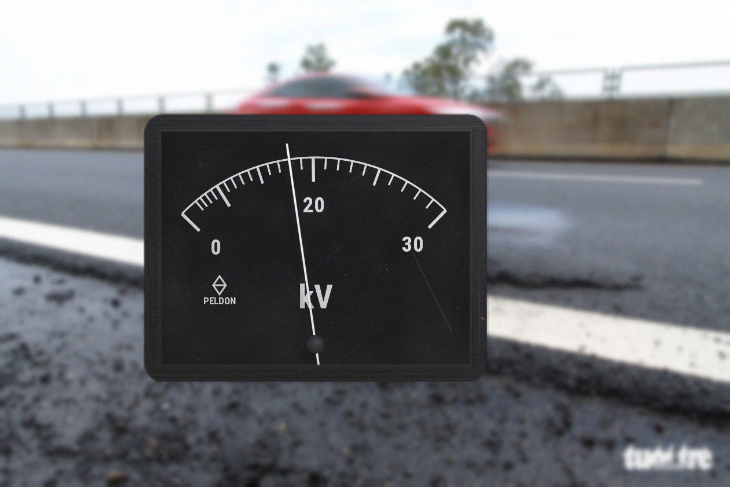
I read {"value": 18, "unit": "kV"}
